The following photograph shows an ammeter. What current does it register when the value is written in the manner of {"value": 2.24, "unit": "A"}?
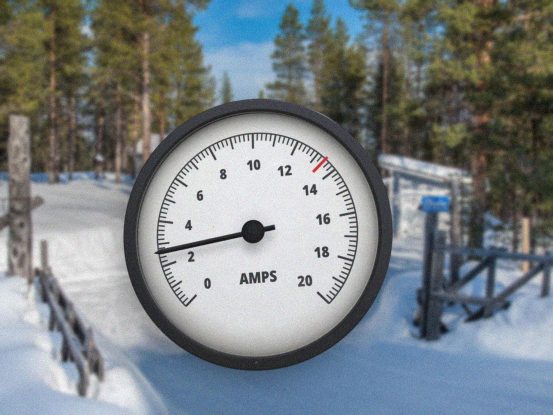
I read {"value": 2.6, "unit": "A"}
